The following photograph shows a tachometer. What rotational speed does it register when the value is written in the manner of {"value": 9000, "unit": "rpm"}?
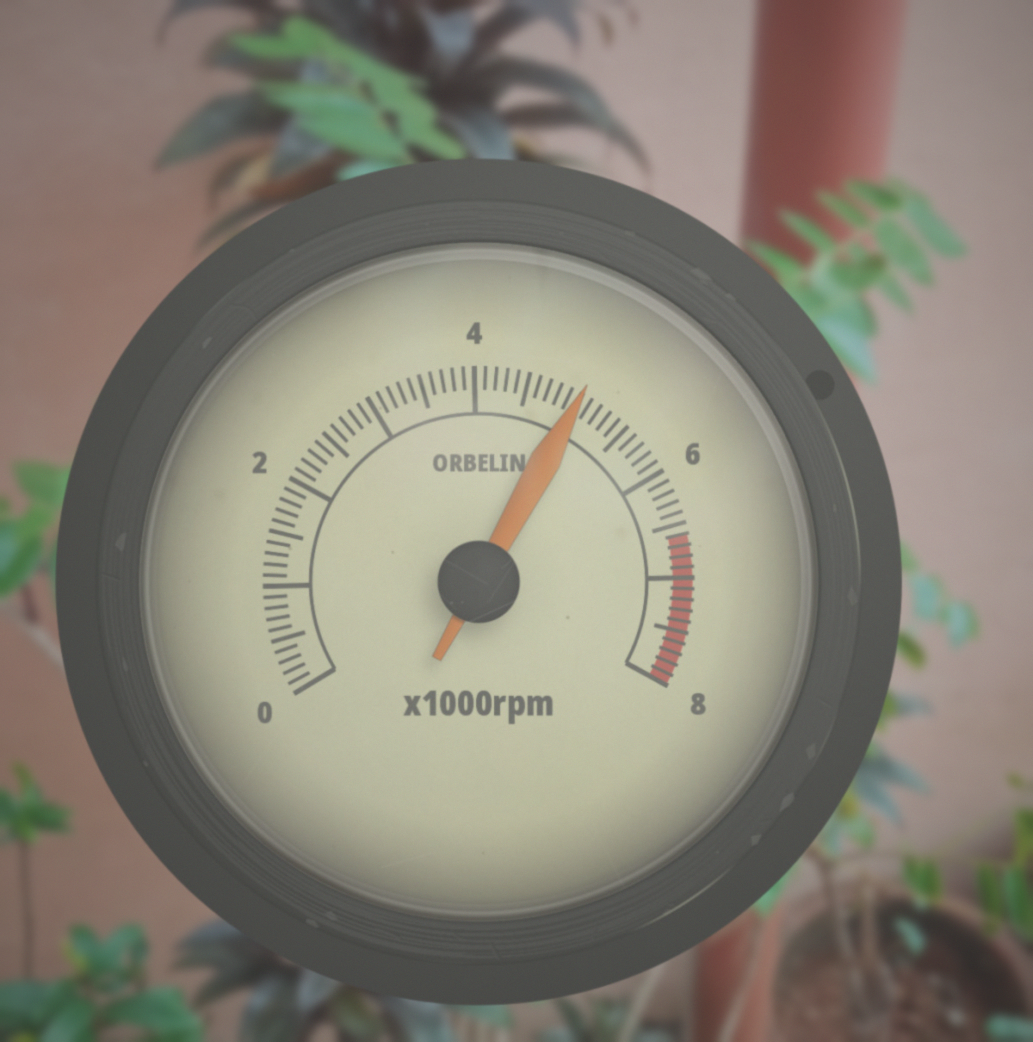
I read {"value": 5000, "unit": "rpm"}
